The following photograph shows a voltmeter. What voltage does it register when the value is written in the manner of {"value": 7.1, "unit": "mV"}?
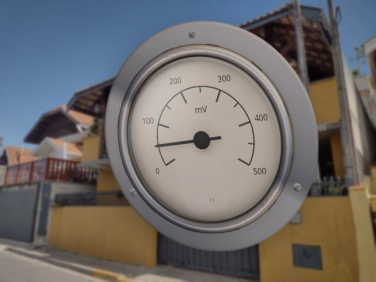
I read {"value": 50, "unit": "mV"}
